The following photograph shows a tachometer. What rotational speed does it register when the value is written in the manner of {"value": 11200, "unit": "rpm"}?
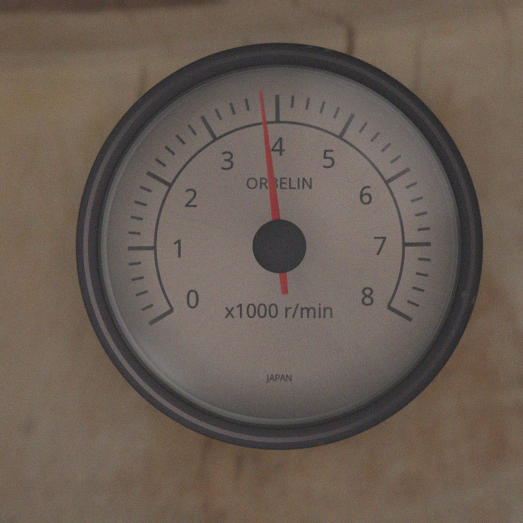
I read {"value": 3800, "unit": "rpm"}
